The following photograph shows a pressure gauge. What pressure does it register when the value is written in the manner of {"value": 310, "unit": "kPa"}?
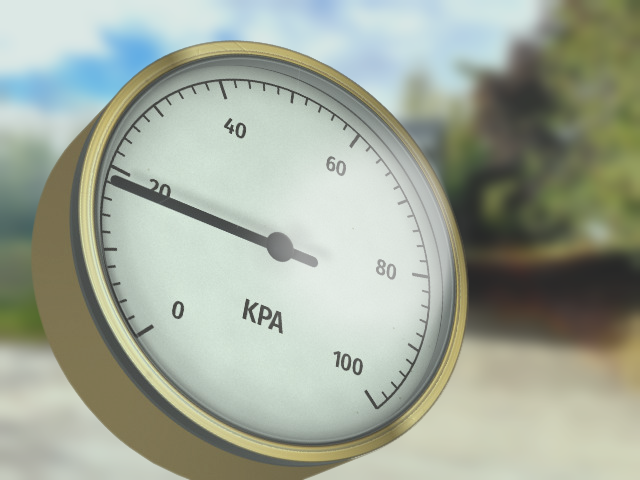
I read {"value": 18, "unit": "kPa"}
